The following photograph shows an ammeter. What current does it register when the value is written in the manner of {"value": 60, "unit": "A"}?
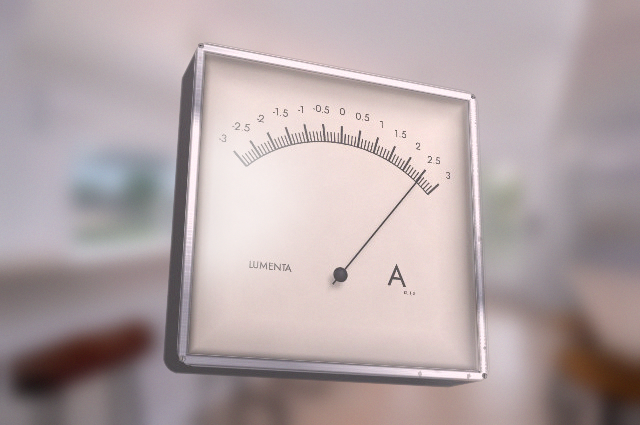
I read {"value": 2.5, "unit": "A"}
